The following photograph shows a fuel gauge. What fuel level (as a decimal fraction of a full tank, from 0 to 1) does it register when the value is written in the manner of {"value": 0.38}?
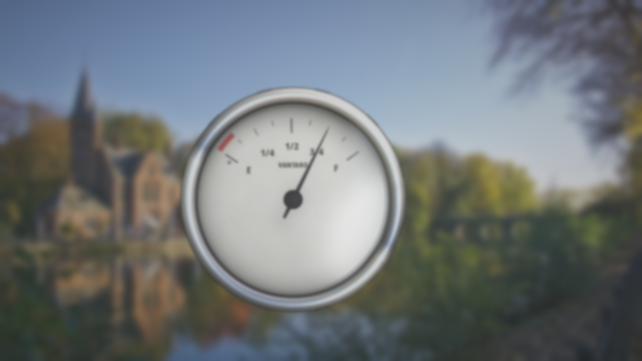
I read {"value": 0.75}
